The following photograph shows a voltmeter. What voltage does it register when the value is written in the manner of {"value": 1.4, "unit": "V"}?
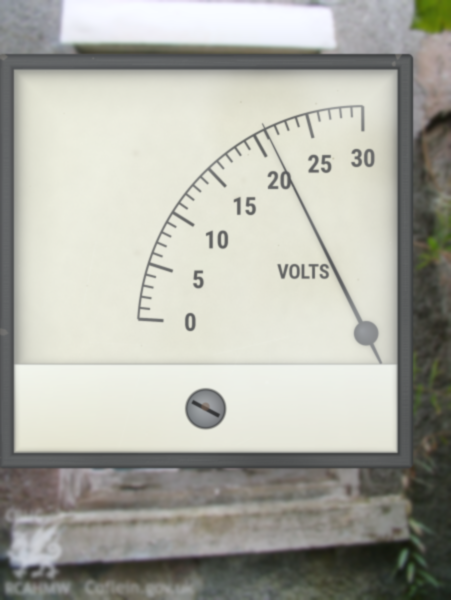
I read {"value": 21, "unit": "V"}
